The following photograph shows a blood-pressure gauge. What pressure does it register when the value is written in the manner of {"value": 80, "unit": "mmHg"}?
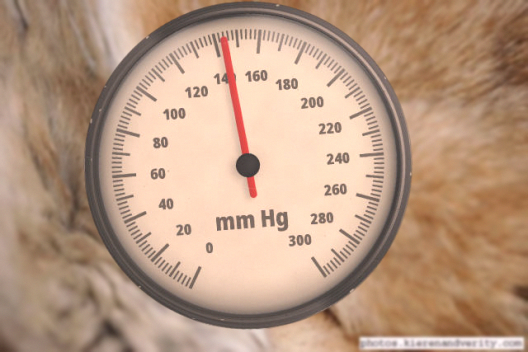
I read {"value": 144, "unit": "mmHg"}
